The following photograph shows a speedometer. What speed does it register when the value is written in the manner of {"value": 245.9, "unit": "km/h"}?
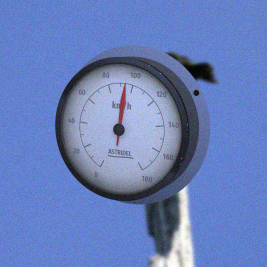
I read {"value": 95, "unit": "km/h"}
